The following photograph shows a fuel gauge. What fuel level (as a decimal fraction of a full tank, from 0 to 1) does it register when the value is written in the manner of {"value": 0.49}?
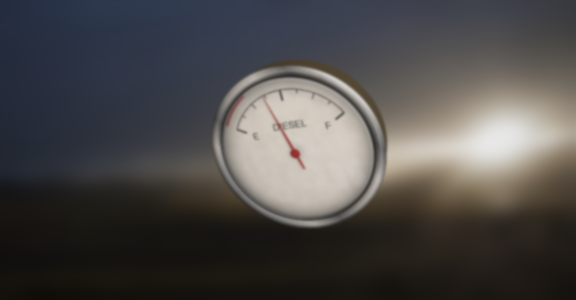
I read {"value": 0.375}
